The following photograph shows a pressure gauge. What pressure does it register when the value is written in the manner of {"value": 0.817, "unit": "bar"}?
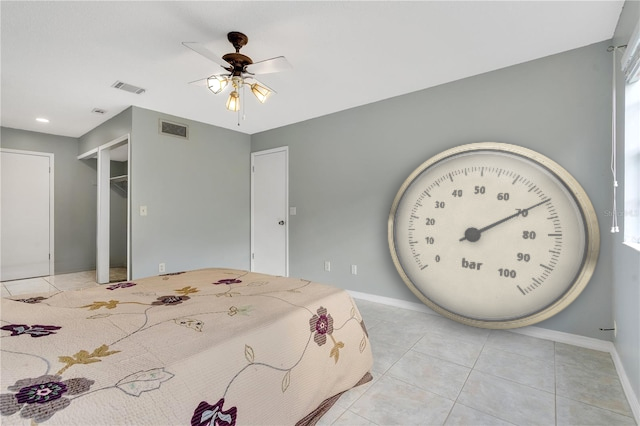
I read {"value": 70, "unit": "bar"}
